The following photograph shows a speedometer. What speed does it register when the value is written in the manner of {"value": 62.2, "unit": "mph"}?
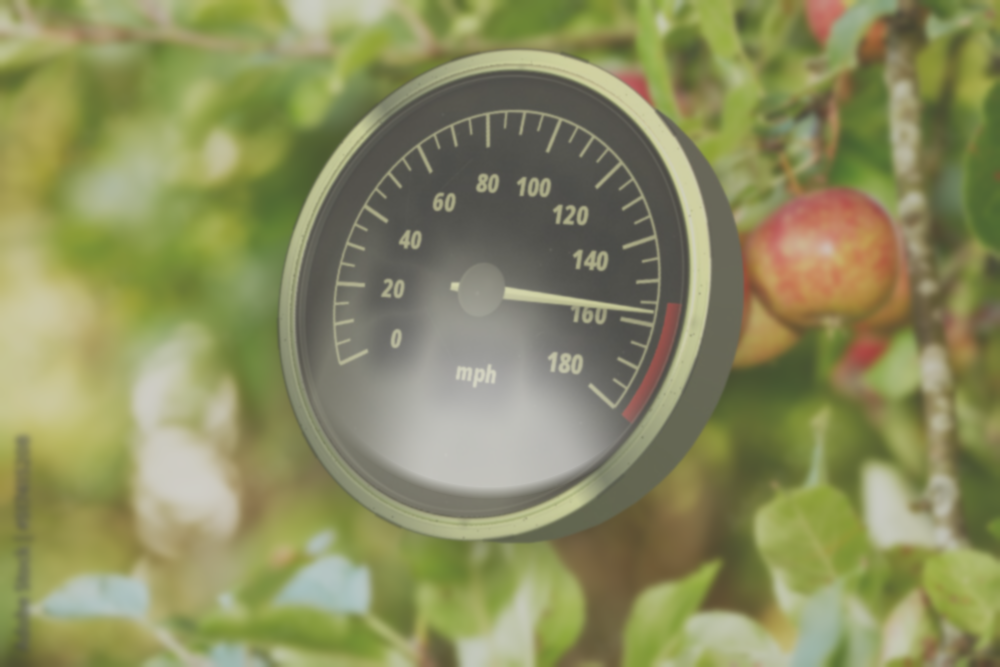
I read {"value": 157.5, "unit": "mph"}
